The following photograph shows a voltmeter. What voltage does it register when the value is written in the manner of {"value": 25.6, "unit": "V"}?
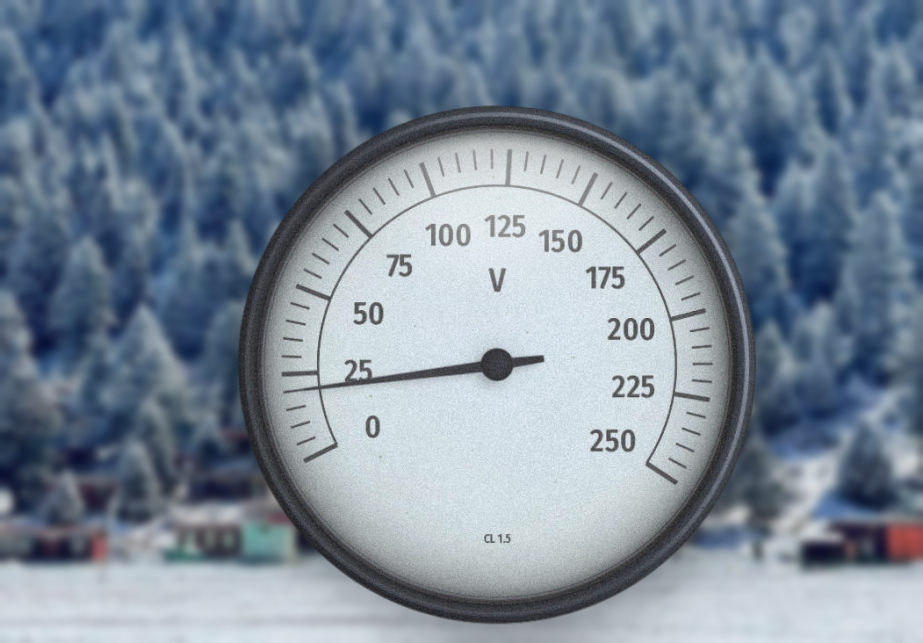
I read {"value": 20, "unit": "V"}
